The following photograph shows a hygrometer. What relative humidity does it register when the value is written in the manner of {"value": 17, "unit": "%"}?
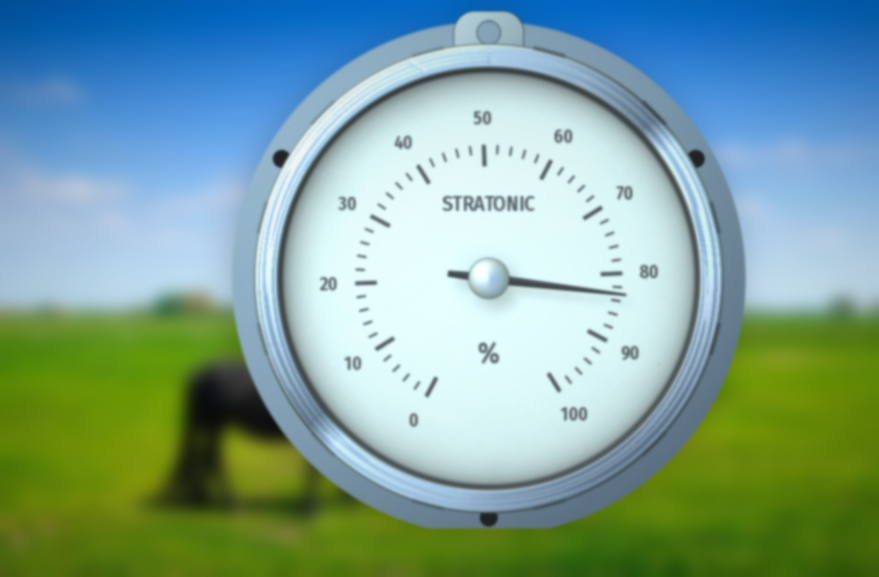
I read {"value": 83, "unit": "%"}
